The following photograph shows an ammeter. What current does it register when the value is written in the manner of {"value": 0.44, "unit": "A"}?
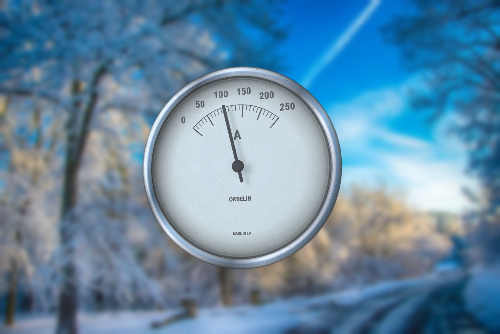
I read {"value": 100, "unit": "A"}
